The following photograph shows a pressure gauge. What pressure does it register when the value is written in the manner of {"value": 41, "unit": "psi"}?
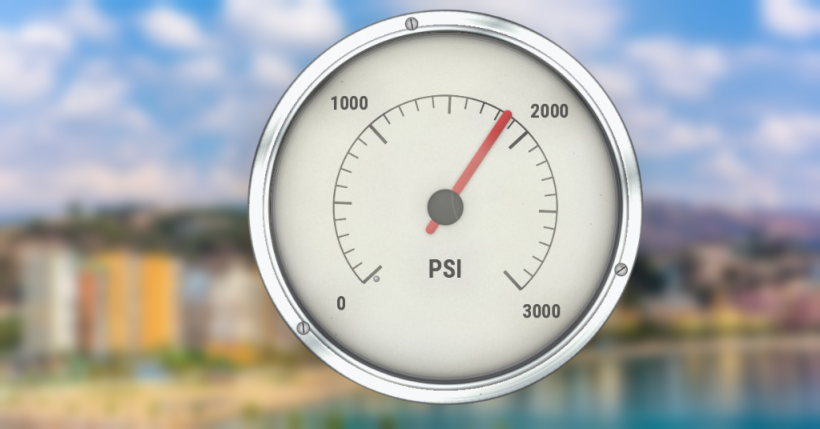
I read {"value": 1850, "unit": "psi"}
